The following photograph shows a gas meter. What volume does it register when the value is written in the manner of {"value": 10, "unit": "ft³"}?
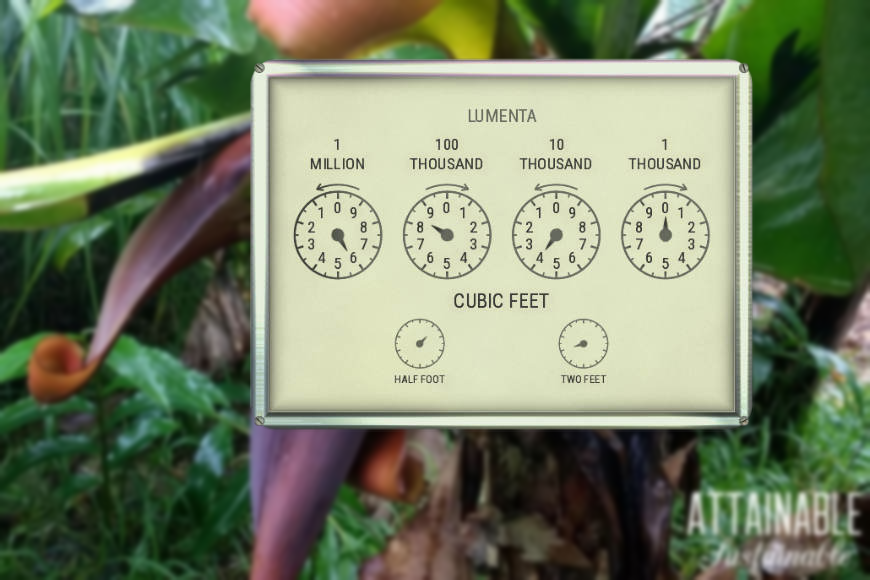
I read {"value": 584000, "unit": "ft³"}
